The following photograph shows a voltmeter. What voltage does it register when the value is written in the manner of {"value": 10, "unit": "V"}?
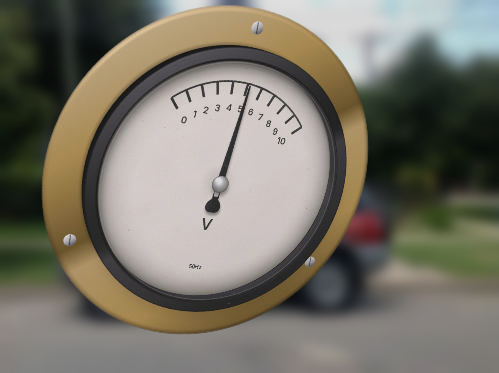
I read {"value": 5, "unit": "V"}
